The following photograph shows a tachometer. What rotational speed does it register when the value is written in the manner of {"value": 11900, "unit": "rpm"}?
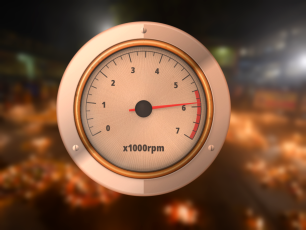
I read {"value": 5875, "unit": "rpm"}
